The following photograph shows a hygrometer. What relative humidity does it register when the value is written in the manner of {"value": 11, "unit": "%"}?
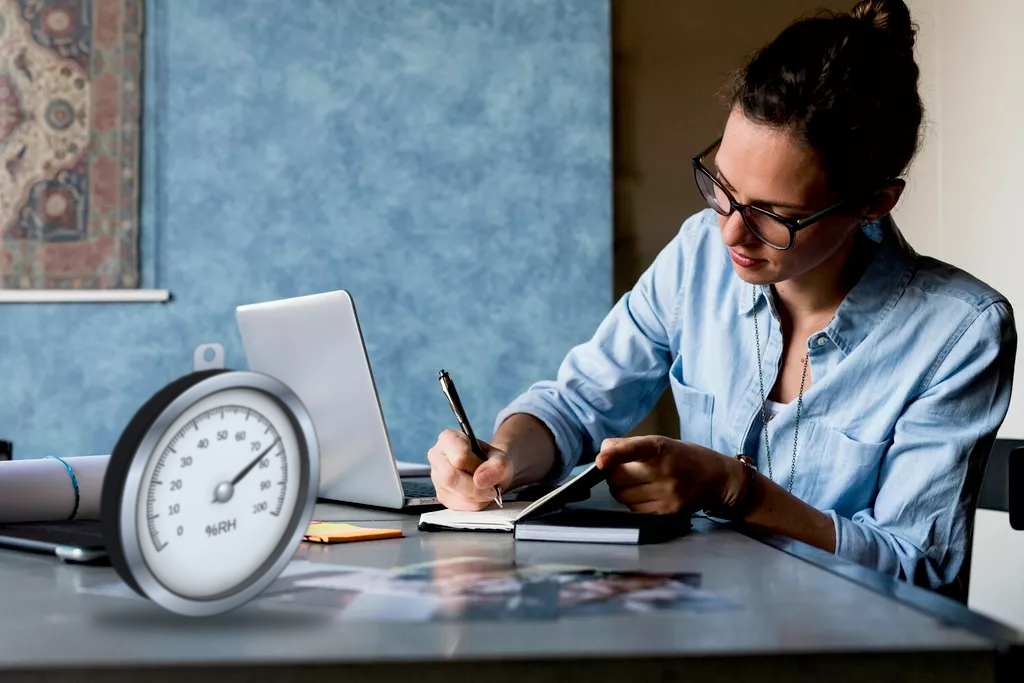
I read {"value": 75, "unit": "%"}
